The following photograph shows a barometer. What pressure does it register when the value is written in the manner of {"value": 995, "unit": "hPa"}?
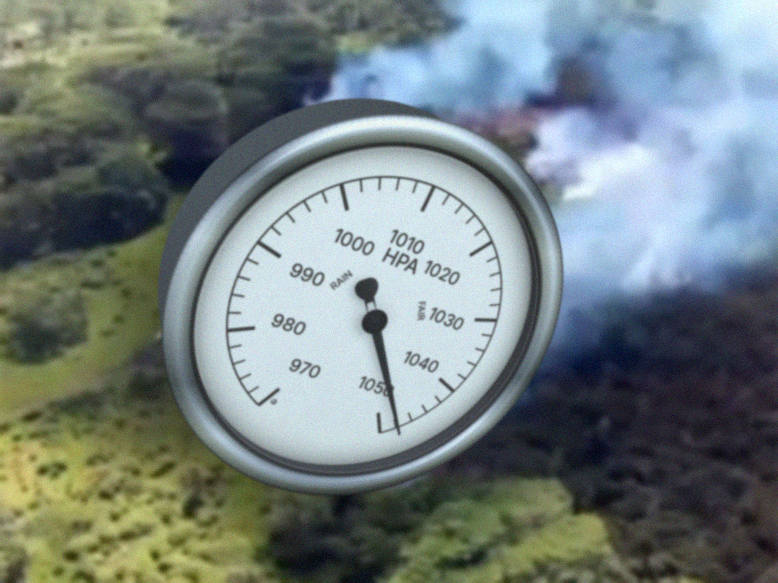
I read {"value": 1048, "unit": "hPa"}
